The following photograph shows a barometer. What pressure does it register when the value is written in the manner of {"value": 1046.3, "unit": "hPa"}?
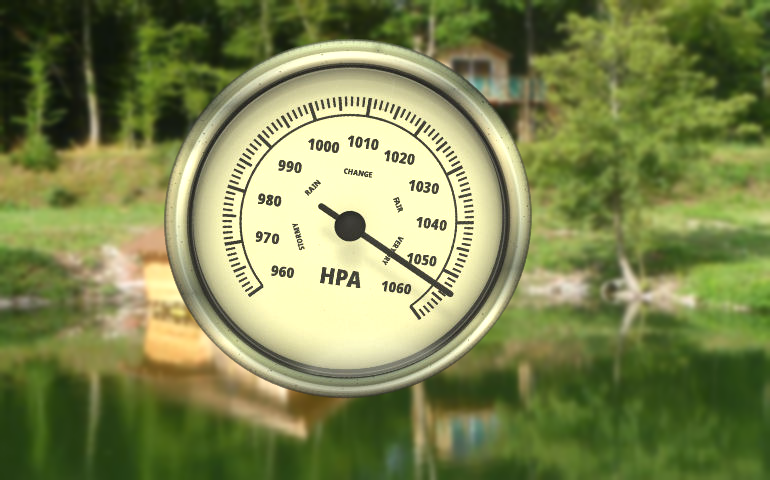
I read {"value": 1053, "unit": "hPa"}
